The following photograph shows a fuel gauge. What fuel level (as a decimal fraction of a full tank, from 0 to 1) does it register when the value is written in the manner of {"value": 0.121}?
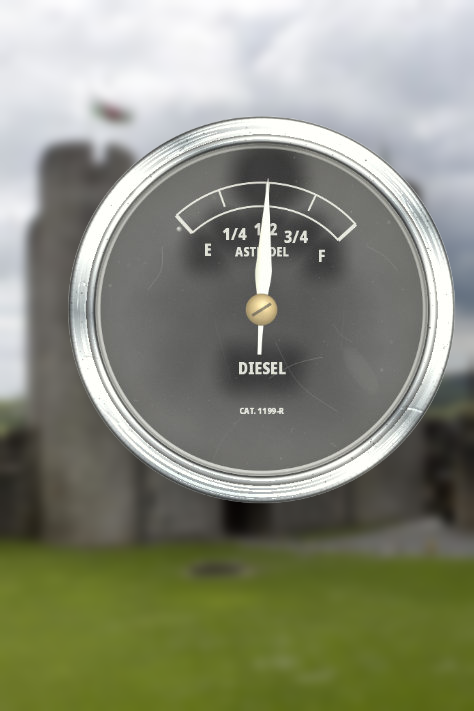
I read {"value": 0.5}
